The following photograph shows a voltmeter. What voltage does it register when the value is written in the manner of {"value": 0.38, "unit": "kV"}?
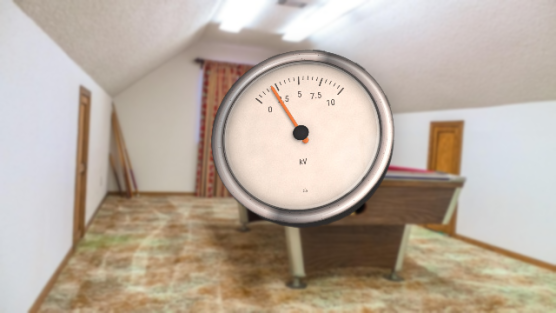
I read {"value": 2, "unit": "kV"}
